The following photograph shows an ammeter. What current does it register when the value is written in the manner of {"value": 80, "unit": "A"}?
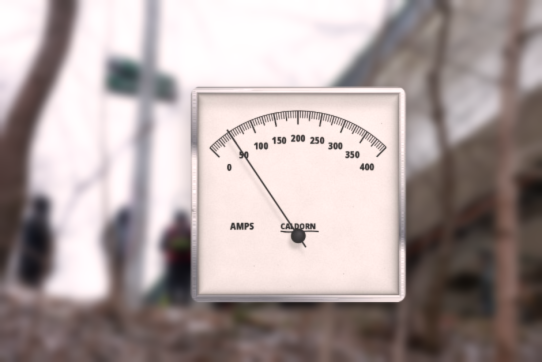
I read {"value": 50, "unit": "A"}
